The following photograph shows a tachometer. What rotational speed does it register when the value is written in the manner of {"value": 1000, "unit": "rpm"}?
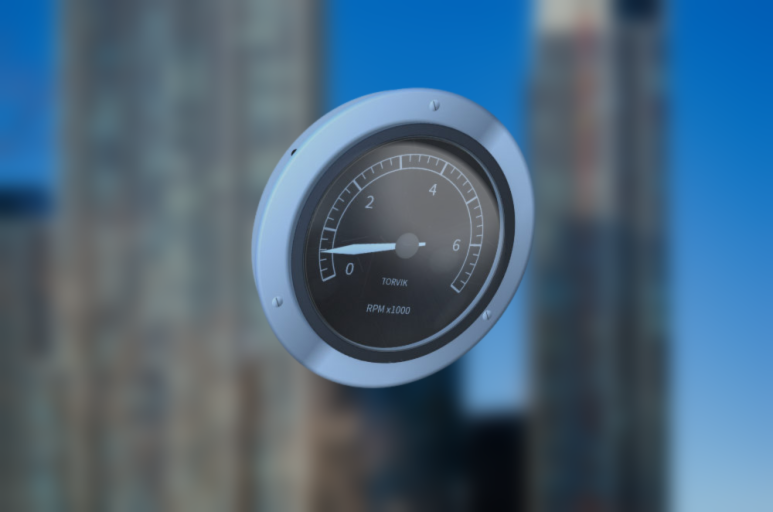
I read {"value": 600, "unit": "rpm"}
